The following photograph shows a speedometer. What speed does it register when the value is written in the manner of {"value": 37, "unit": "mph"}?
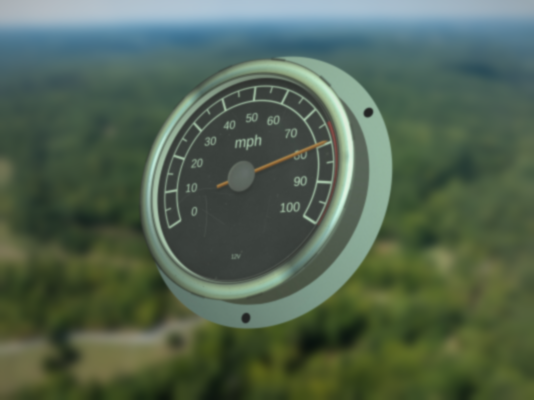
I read {"value": 80, "unit": "mph"}
